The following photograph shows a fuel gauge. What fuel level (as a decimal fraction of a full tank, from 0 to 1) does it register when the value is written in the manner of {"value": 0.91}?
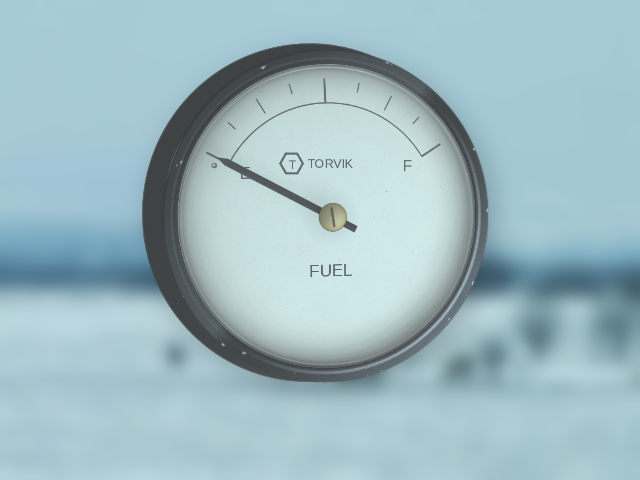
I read {"value": 0}
